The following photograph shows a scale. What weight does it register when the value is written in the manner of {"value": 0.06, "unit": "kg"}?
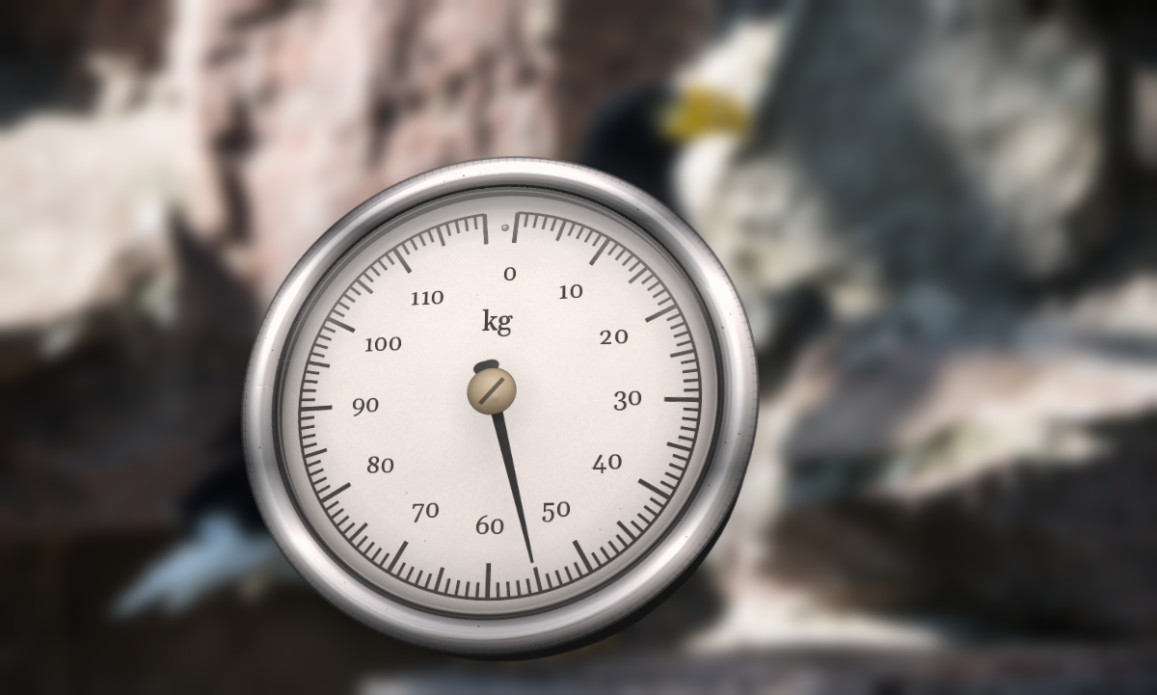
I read {"value": 55, "unit": "kg"}
